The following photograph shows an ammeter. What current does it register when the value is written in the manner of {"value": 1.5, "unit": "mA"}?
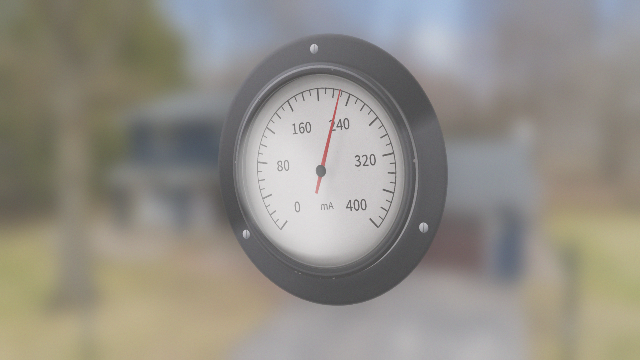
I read {"value": 230, "unit": "mA"}
